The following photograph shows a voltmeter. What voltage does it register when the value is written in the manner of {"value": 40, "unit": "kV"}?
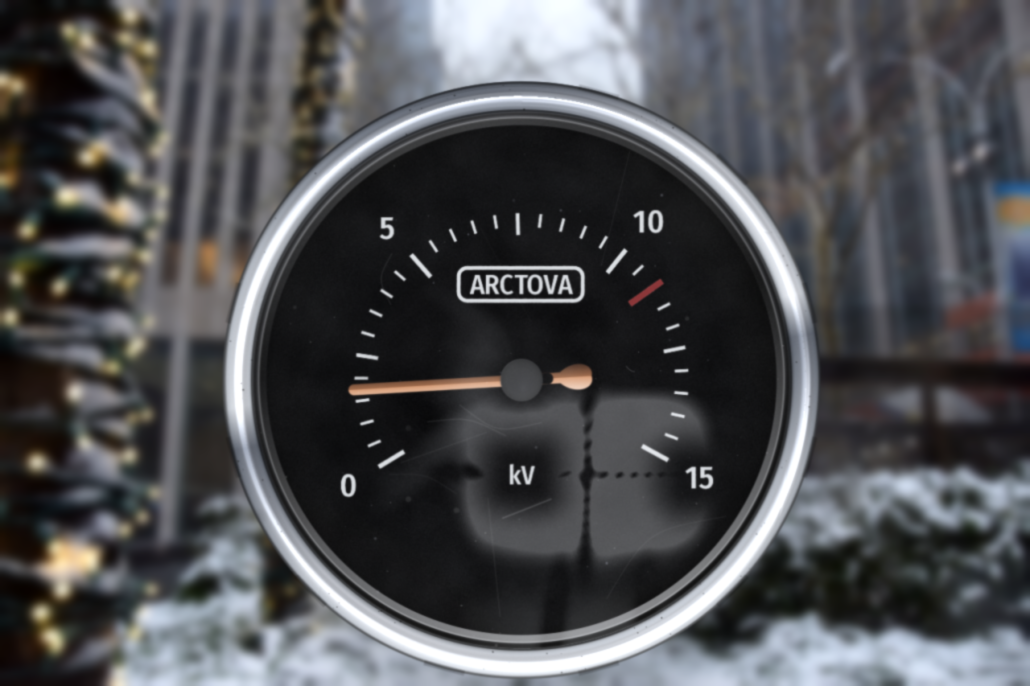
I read {"value": 1.75, "unit": "kV"}
